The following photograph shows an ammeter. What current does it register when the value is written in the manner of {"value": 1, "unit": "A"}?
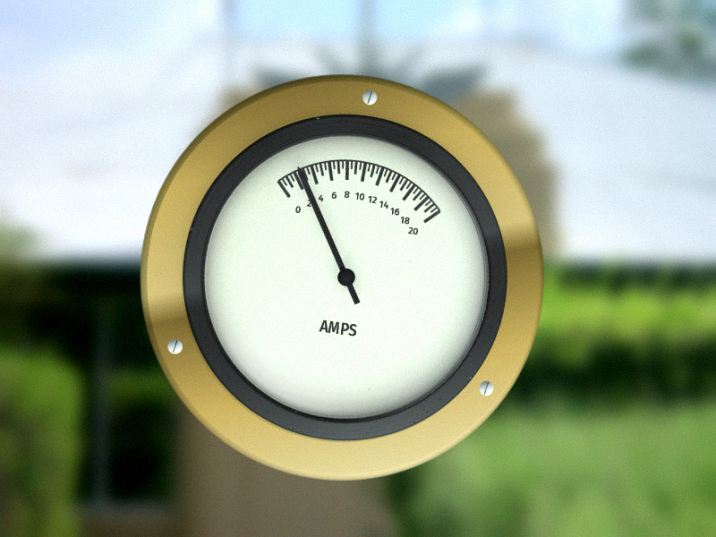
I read {"value": 2.5, "unit": "A"}
